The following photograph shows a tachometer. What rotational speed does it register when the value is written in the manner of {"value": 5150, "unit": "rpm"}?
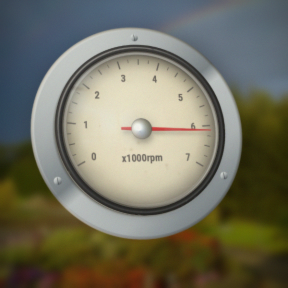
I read {"value": 6125, "unit": "rpm"}
